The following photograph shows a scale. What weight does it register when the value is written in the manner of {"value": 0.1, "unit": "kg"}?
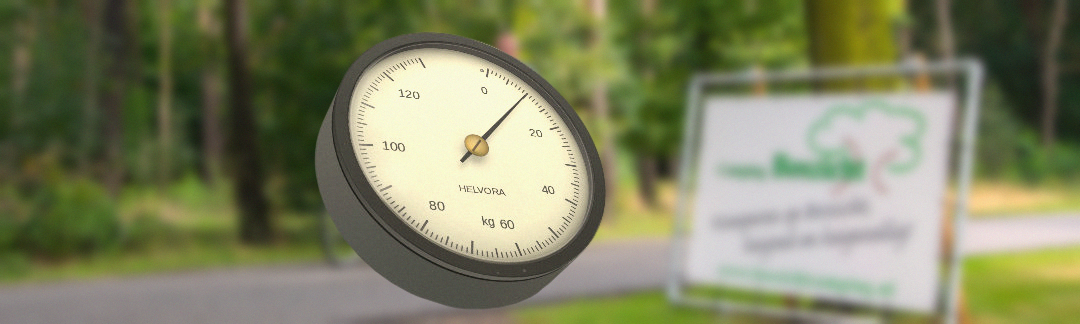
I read {"value": 10, "unit": "kg"}
